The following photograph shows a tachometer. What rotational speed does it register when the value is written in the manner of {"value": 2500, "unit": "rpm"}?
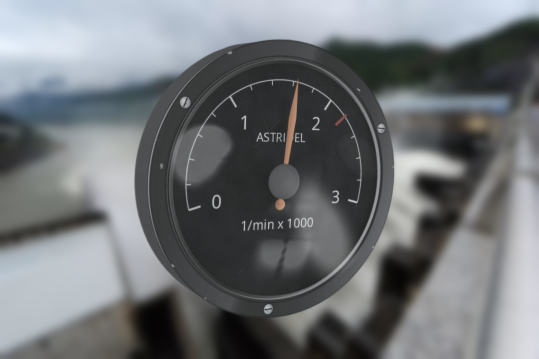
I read {"value": 1600, "unit": "rpm"}
